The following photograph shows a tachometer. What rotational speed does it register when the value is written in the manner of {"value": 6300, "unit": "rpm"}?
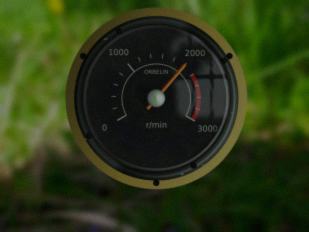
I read {"value": 2000, "unit": "rpm"}
